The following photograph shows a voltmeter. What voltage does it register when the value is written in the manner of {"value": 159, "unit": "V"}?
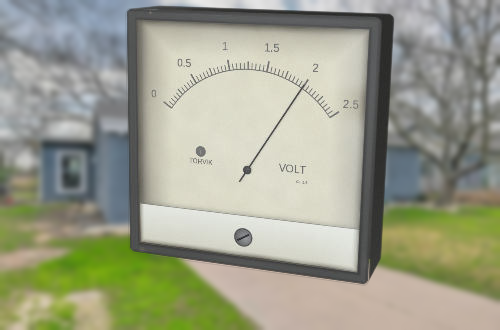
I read {"value": 2, "unit": "V"}
